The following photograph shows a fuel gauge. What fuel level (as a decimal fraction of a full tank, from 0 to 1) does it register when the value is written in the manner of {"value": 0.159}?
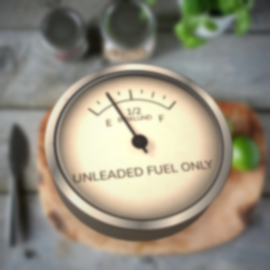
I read {"value": 0.25}
